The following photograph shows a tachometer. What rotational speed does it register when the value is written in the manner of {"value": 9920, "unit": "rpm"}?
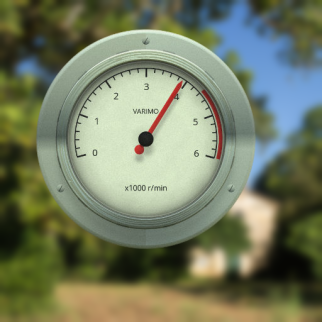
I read {"value": 3900, "unit": "rpm"}
